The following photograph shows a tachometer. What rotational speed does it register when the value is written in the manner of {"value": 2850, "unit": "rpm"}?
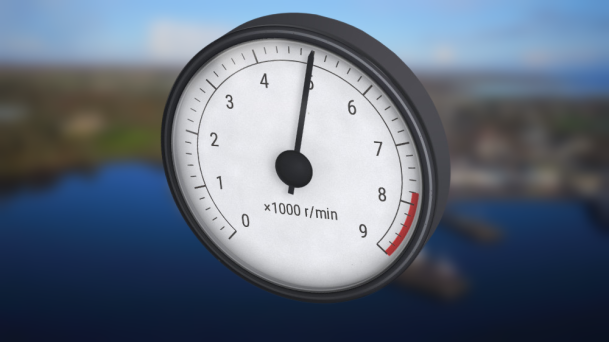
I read {"value": 5000, "unit": "rpm"}
